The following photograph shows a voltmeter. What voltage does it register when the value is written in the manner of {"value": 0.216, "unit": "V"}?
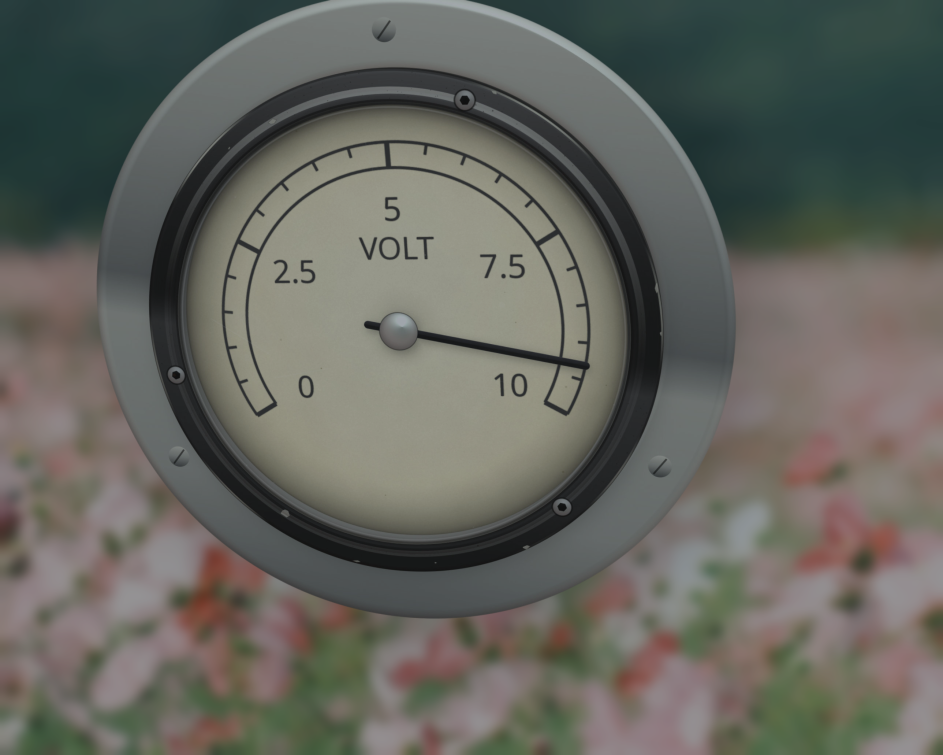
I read {"value": 9.25, "unit": "V"}
